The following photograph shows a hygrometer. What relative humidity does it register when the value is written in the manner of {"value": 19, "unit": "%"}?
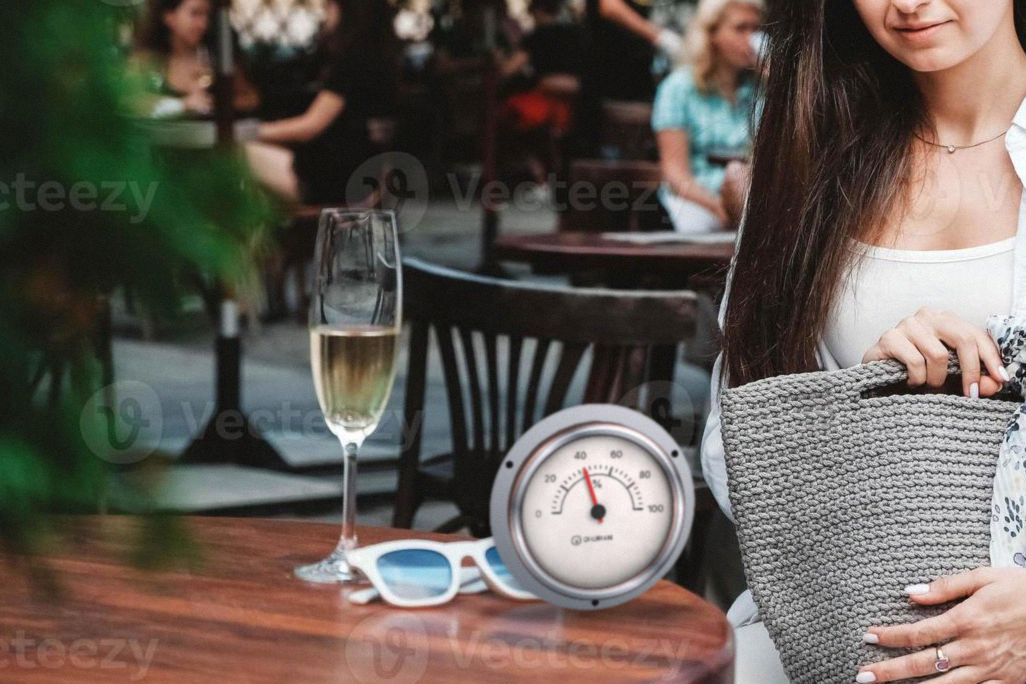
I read {"value": 40, "unit": "%"}
